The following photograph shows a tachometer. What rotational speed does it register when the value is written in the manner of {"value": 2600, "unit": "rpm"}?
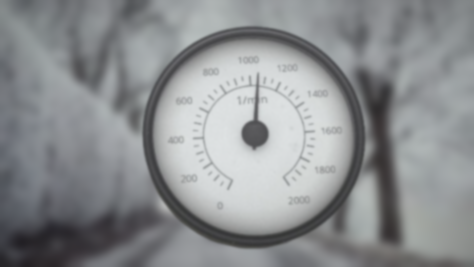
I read {"value": 1050, "unit": "rpm"}
